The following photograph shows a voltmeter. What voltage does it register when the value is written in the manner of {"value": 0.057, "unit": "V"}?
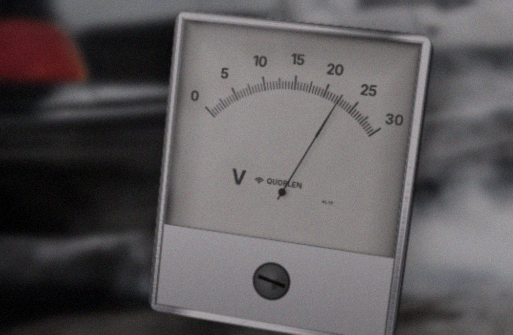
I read {"value": 22.5, "unit": "V"}
